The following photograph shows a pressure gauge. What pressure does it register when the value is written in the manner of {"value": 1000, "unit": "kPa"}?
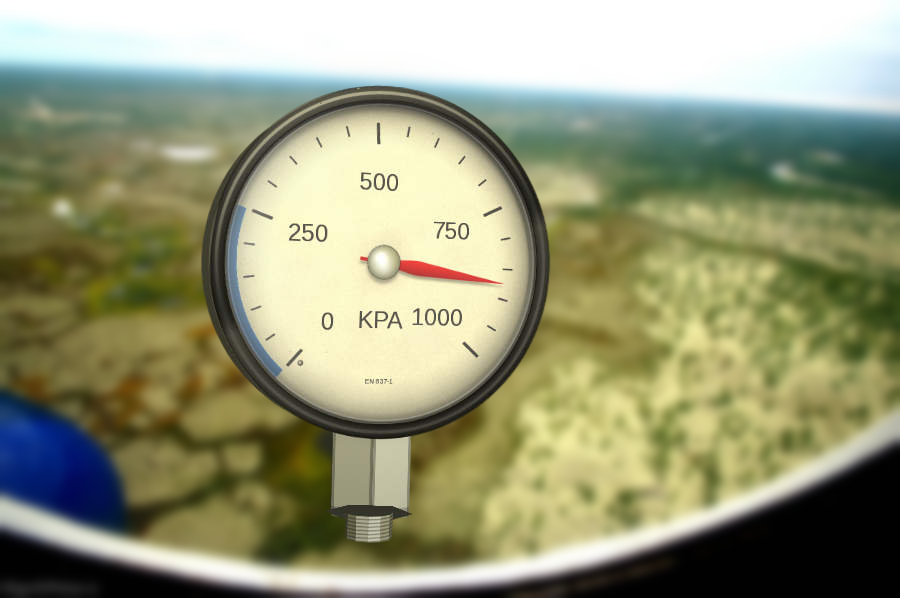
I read {"value": 875, "unit": "kPa"}
